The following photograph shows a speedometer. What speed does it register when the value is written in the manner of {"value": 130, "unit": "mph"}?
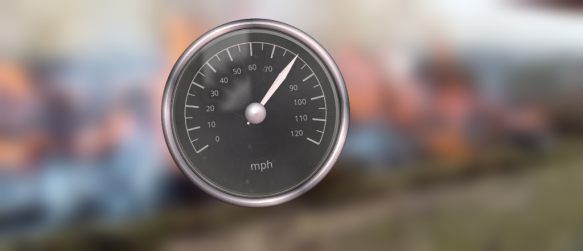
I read {"value": 80, "unit": "mph"}
